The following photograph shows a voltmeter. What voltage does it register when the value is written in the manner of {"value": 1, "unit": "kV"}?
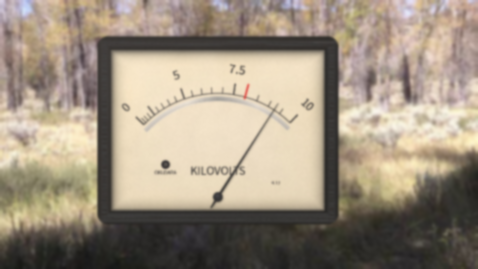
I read {"value": 9.25, "unit": "kV"}
